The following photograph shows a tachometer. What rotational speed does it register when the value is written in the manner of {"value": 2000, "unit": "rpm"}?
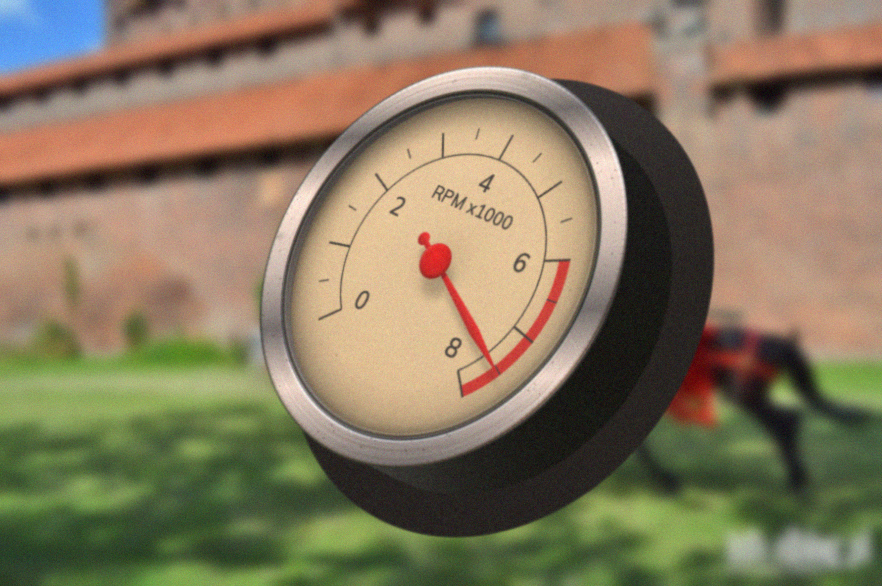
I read {"value": 7500, "unit": "rpm"}
